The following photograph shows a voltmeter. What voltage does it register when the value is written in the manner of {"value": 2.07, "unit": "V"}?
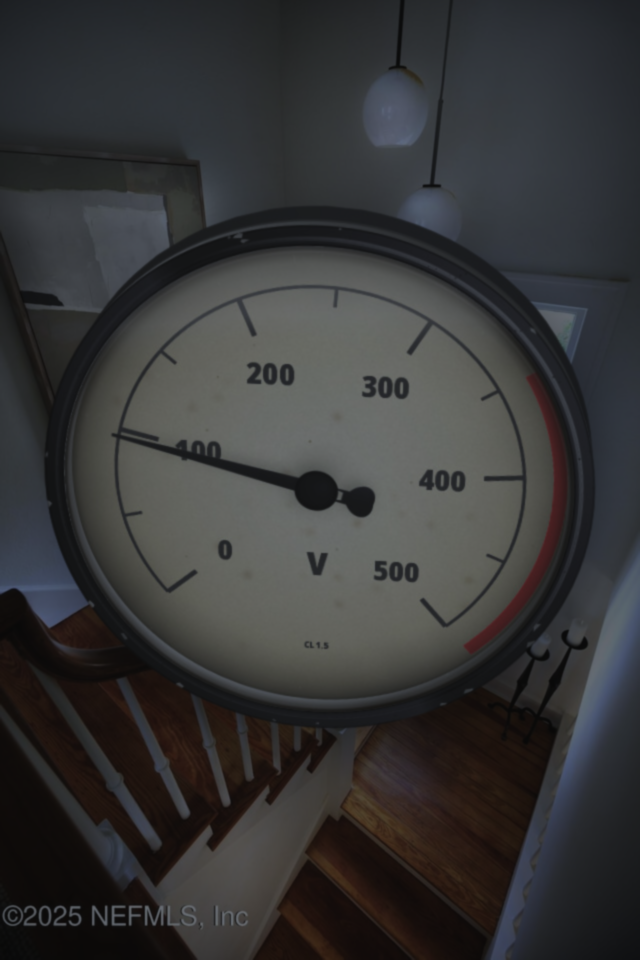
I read {"value": 100, "unit": "V"}
